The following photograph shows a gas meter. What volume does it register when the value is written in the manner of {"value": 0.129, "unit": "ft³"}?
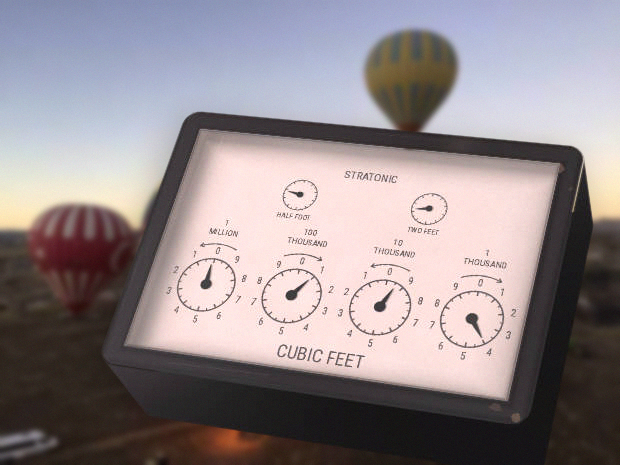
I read {"value": 9400, "unit": "ft³"}
